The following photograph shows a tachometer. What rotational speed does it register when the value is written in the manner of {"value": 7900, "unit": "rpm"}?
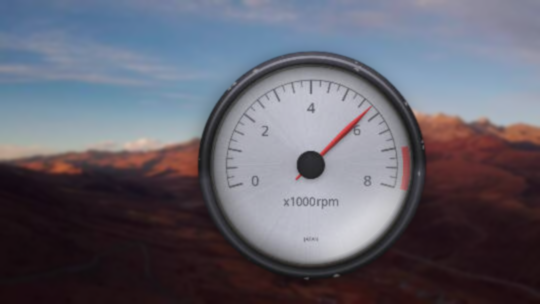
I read {"value": 5750, "unit": "rpm"}
